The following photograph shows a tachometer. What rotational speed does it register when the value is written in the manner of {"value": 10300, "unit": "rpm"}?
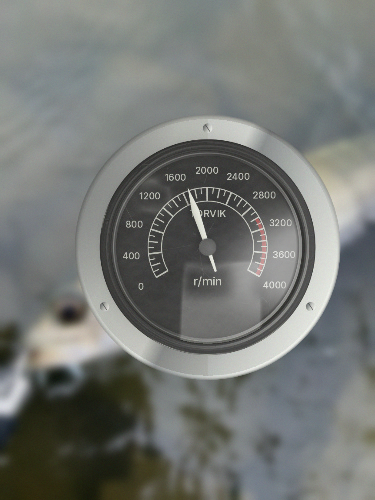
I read {"value": 1700, "unit": "rpm"}
